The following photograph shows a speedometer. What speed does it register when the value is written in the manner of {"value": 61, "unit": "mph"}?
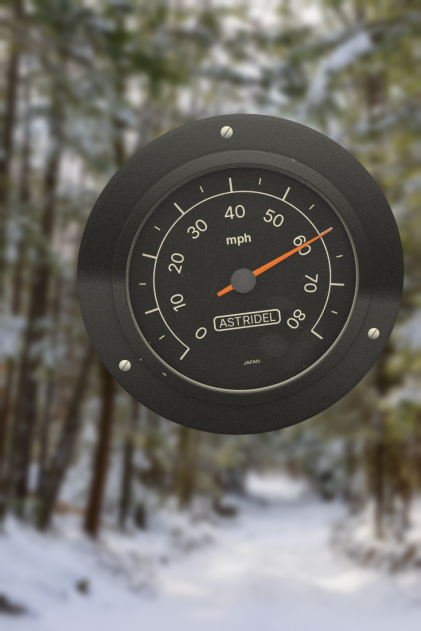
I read {"value": 60, "unit": "mph"}
